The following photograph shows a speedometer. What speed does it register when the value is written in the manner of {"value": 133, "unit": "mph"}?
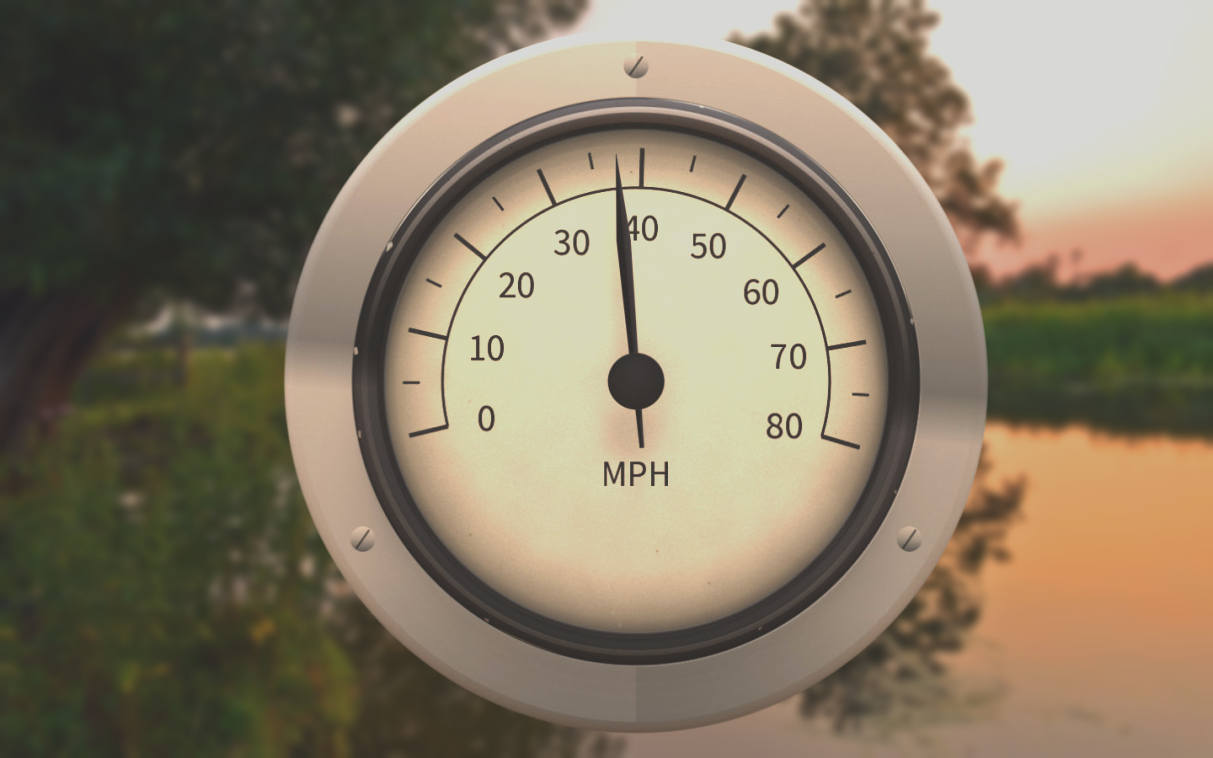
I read {"value": 37.5, "unit": "mph"}
